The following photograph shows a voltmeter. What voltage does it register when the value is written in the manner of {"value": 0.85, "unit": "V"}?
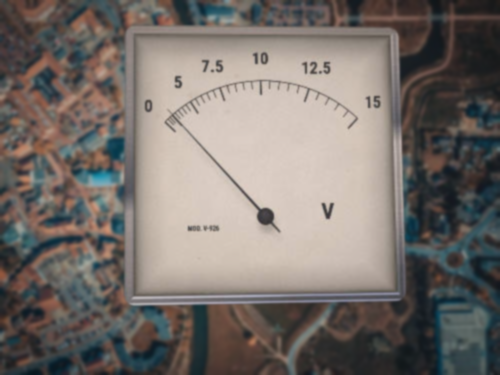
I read {"value": 2.5, "unit": "V"}
